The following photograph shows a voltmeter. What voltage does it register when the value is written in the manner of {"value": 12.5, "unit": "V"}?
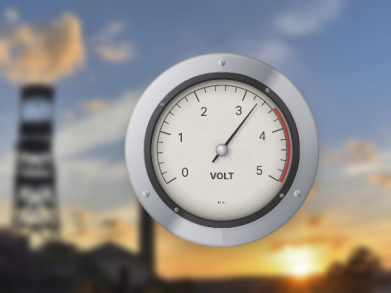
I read {"value": 3.3, "unit": "V"}
